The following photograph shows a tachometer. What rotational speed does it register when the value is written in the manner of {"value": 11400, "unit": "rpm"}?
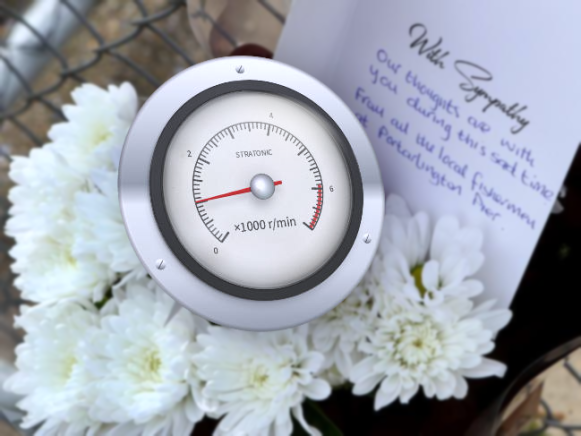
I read {"value": 1000, "unit": "rpm"}
